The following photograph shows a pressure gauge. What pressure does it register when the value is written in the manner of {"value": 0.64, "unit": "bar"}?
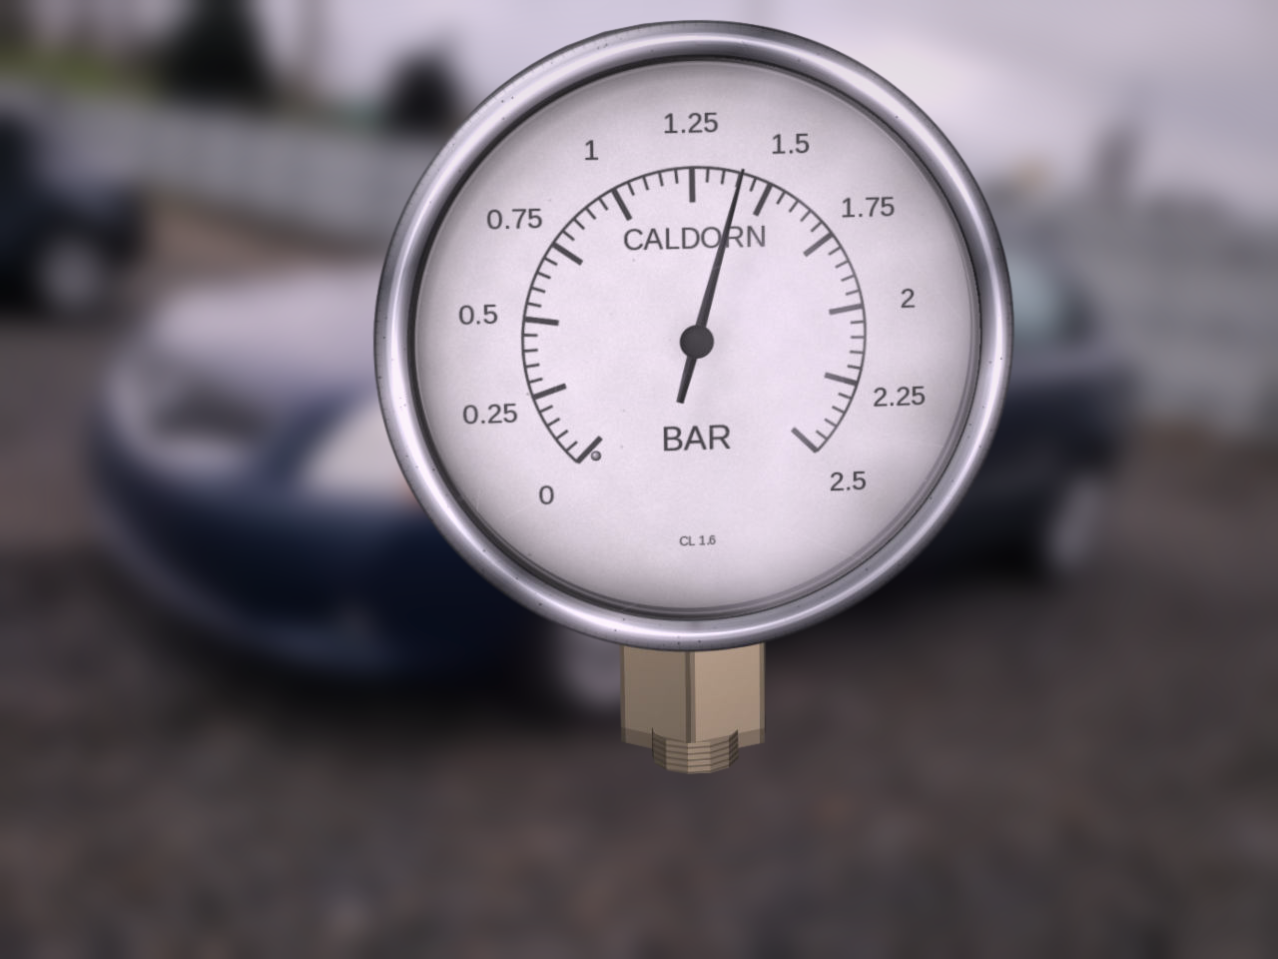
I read {"value": 1.4, "unit": "bar"}
